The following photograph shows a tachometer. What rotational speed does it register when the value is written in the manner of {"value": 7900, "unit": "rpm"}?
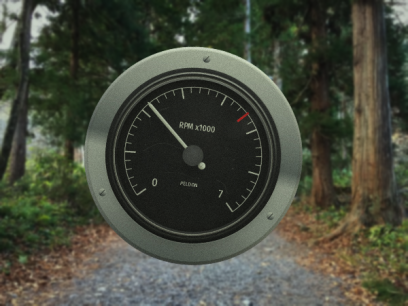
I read {"value": 2200, "unit": "rpm"}
